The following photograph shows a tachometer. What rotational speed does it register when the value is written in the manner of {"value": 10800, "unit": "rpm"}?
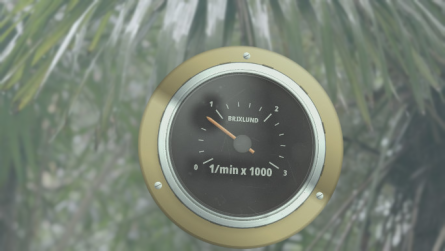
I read {"value": 800, "unit": "rpm"}
